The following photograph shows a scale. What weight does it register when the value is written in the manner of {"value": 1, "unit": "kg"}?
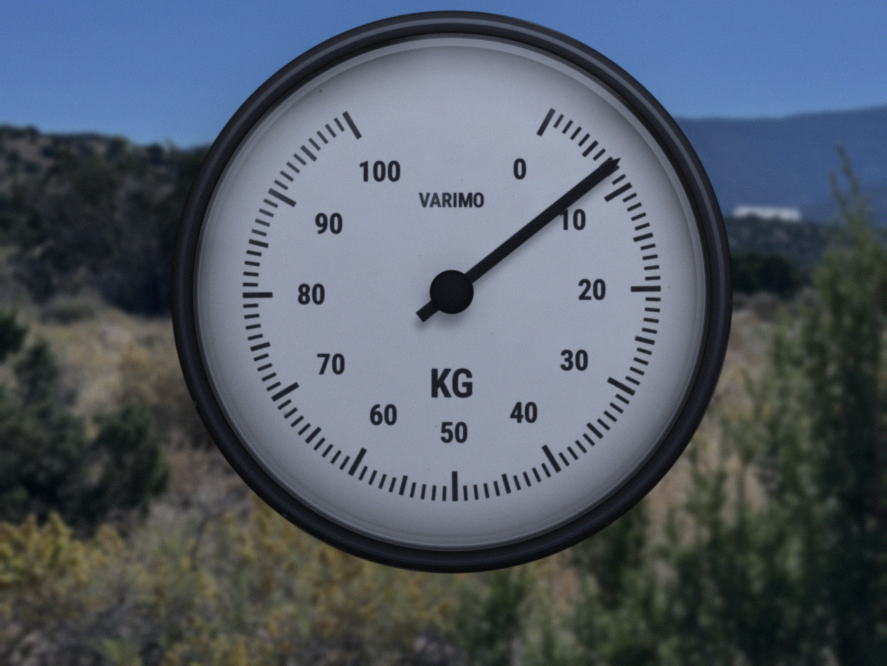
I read {"value": 7.5, "unit": "kg"}
